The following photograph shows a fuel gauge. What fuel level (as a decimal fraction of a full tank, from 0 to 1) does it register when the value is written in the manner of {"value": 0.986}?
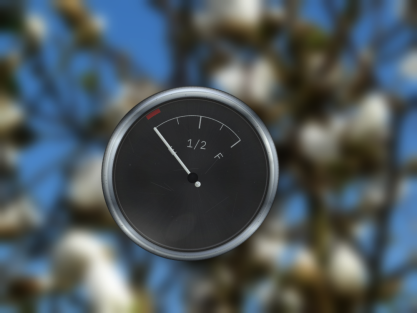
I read {"value": 0}
